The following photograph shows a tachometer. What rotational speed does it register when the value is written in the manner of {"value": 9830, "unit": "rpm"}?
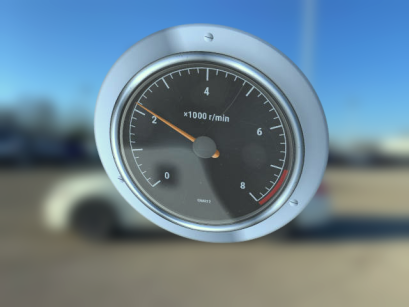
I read {"value": 2200, "unit": "rpm"}
